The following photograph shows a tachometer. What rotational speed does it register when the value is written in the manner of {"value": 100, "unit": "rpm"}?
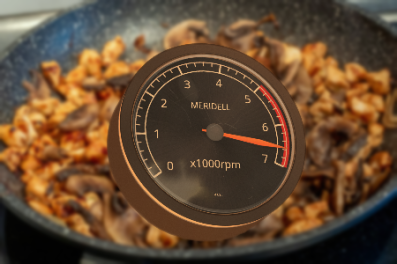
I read {"value": 6600, "unit": "rpm"}
